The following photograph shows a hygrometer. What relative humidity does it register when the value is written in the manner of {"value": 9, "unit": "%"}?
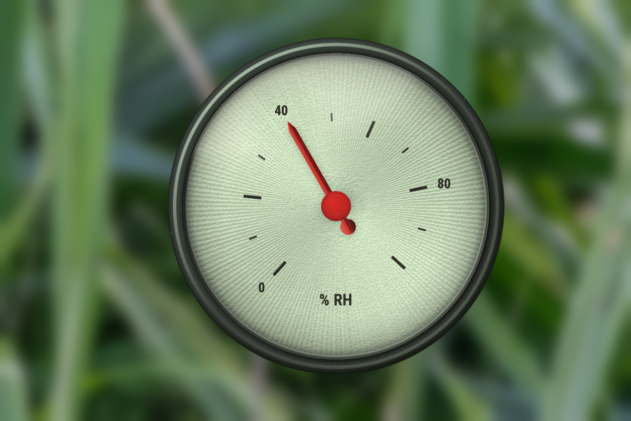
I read {"value": 40, "unit": "%"}
